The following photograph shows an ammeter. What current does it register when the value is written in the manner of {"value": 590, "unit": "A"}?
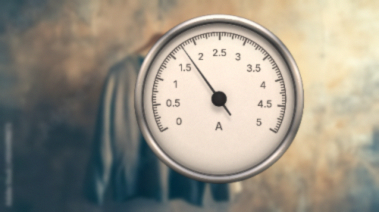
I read {"value": 1.75, "unit": "A"}
